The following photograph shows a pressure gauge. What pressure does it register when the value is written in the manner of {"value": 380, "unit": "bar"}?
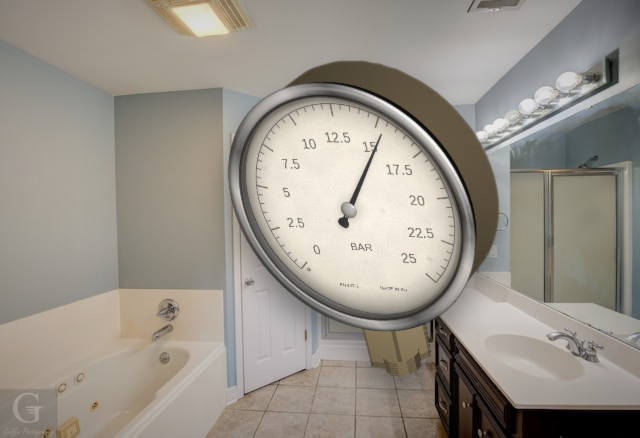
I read {"value": 15.5, "unit": "bar"}
